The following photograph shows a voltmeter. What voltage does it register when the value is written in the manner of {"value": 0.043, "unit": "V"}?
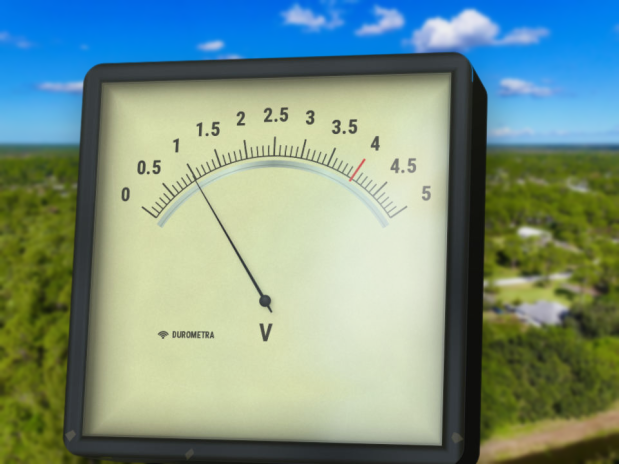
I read {"value": 1, "unit": "V"}
